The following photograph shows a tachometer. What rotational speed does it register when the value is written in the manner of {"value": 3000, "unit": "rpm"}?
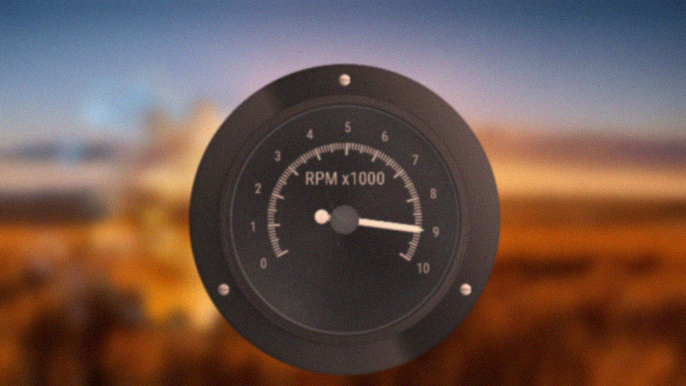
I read {"value": 9000, "unit": "rpm"}
